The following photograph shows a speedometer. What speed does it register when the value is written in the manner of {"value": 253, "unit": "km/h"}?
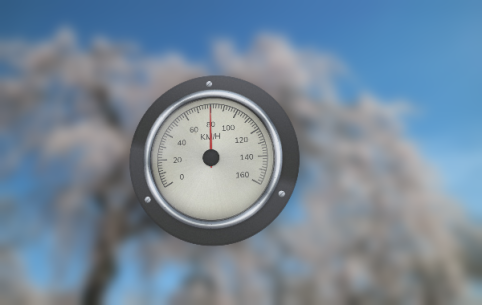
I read {"value": 80, "unit": "km/h"}
